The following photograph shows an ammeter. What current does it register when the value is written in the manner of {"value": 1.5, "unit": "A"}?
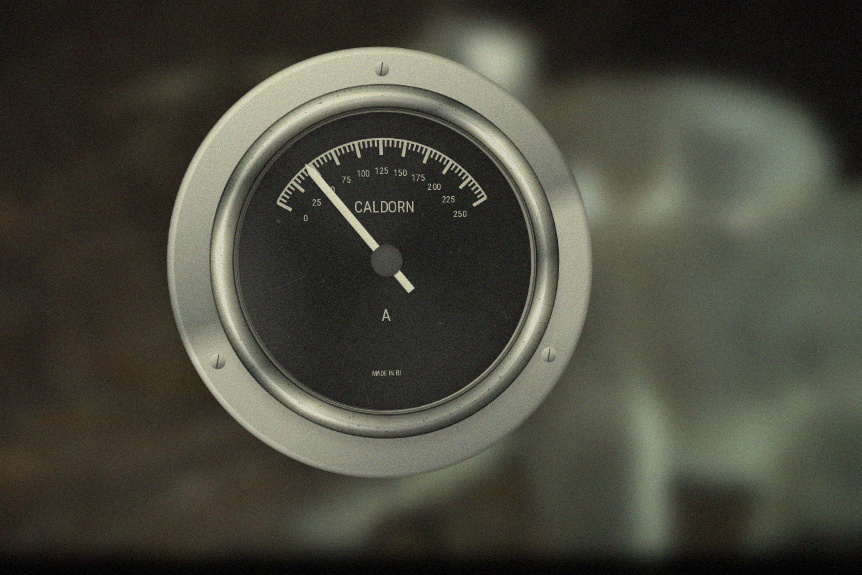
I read {"value": 45, "unit": "A"}
